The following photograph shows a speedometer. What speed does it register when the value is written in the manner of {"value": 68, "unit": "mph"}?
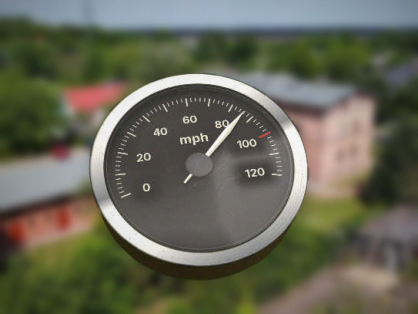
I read {"value": 86, "unit": "mph"}
